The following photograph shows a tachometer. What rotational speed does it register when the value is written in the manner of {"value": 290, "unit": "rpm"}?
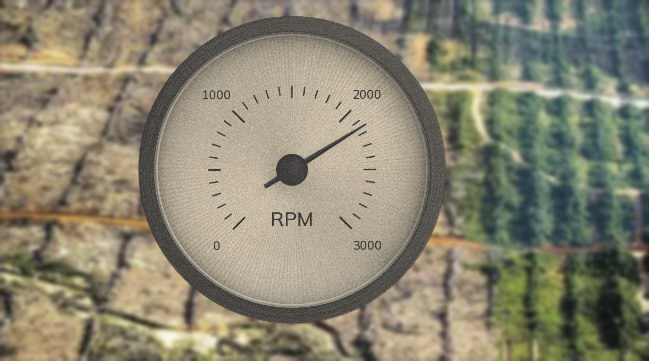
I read {"value": 2150, "unit": "rpm"}
